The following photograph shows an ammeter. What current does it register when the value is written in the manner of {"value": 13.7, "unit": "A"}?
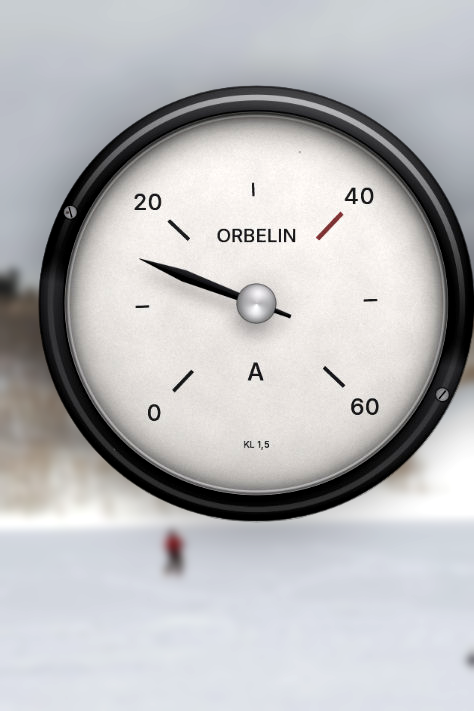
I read {"value": 15, "unit": "A"}
